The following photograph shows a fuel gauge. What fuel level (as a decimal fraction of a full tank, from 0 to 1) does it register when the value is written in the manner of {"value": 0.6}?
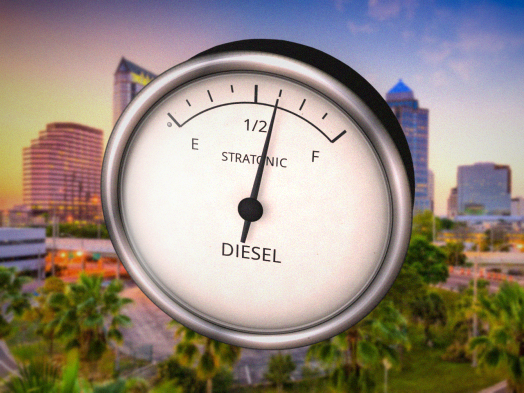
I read {"value": 0.625}
